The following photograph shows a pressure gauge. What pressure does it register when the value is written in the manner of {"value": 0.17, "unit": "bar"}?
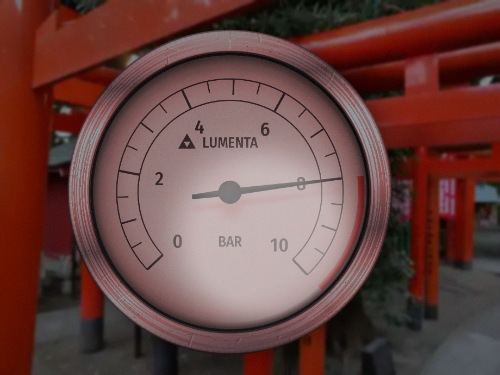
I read {"value": 8, "unit": "bar"}
